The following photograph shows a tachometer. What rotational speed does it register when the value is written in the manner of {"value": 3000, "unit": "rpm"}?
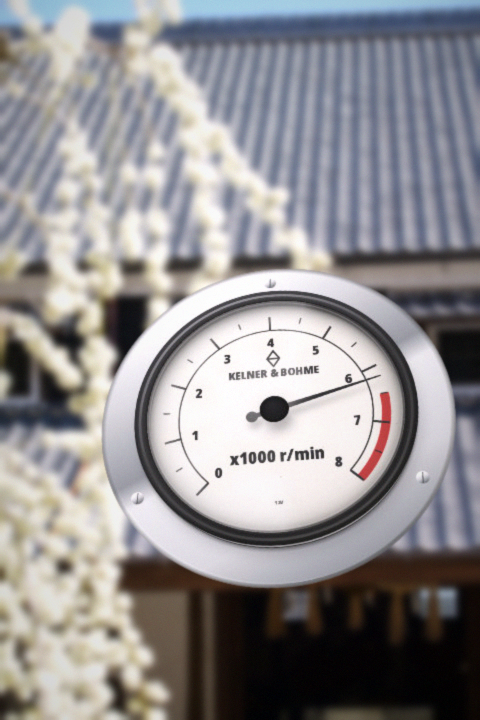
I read {"value": 6250, "unit": "rpm"}
